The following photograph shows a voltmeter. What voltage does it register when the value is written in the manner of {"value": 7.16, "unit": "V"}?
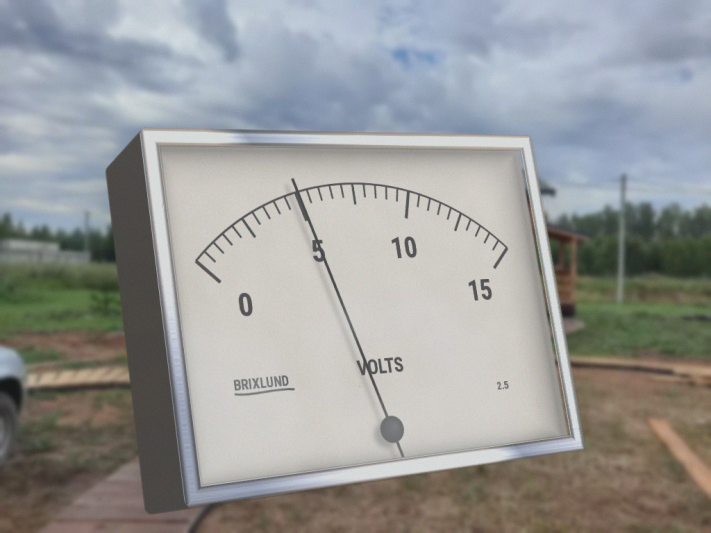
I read {"value": 5, "unit": "V"}
